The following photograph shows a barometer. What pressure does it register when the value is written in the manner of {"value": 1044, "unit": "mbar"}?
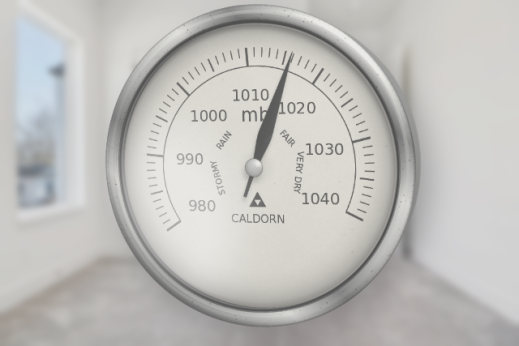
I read {"value": 1016, "unit": "mbar"}
